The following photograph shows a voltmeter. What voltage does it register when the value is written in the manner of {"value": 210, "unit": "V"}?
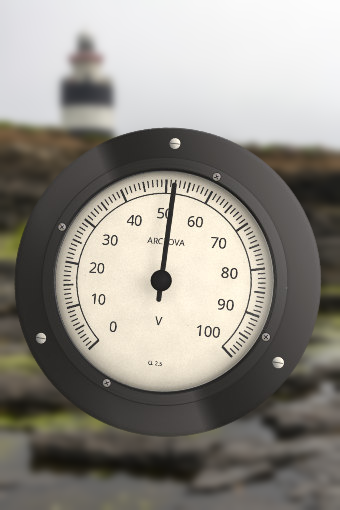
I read {"value": 52, "unit": "V"}
